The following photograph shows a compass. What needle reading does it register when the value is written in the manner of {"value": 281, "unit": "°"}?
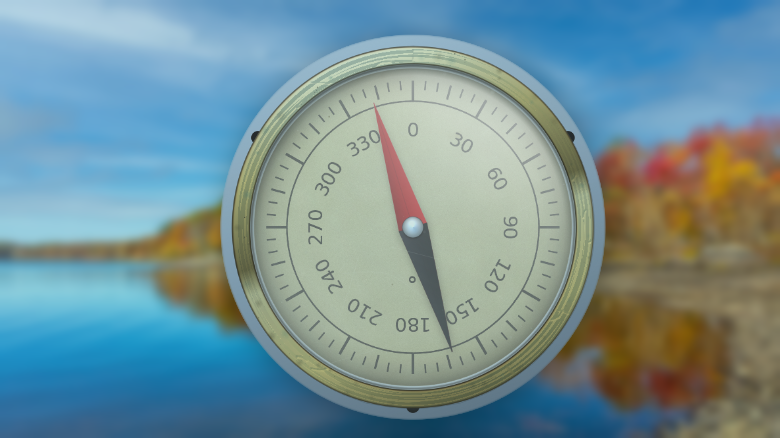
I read {"value": 342.5, "unit": "°"}
